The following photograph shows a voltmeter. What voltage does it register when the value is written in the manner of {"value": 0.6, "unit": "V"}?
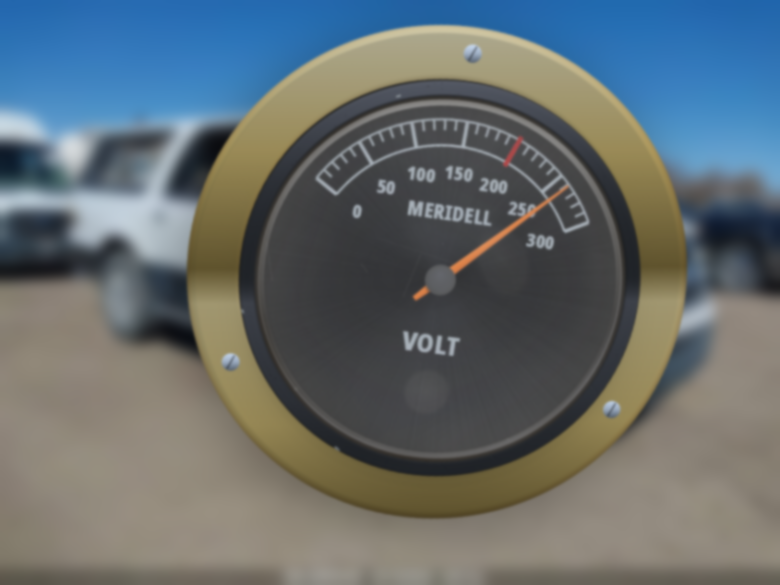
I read {"value": 260, "unit": "V"}
